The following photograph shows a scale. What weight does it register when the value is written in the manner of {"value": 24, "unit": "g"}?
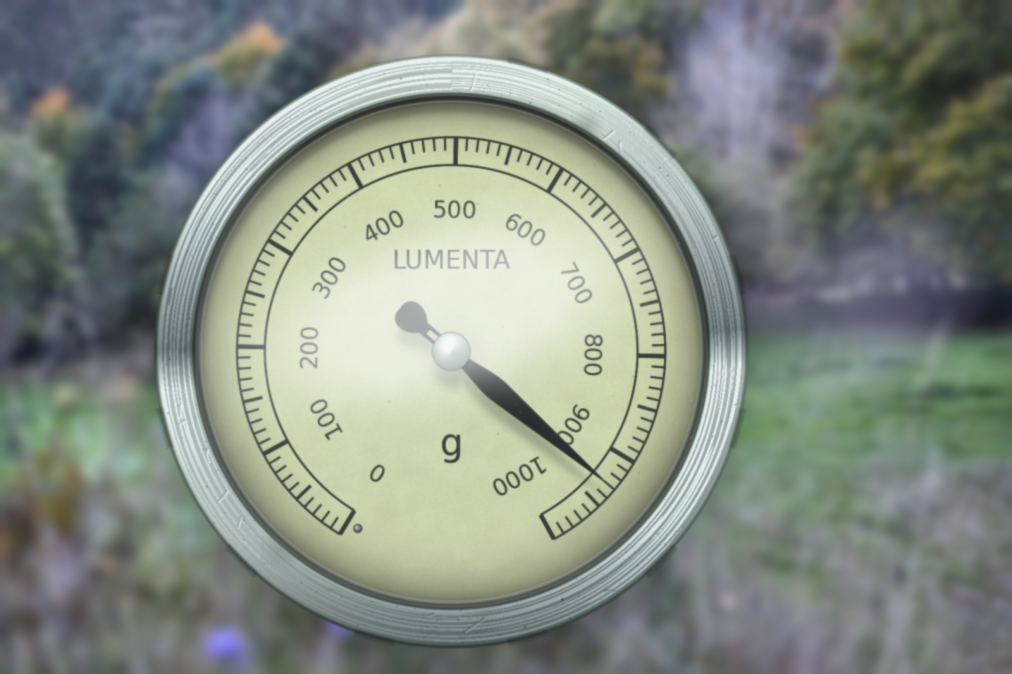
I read {"value": 930, "unit": "g"}
